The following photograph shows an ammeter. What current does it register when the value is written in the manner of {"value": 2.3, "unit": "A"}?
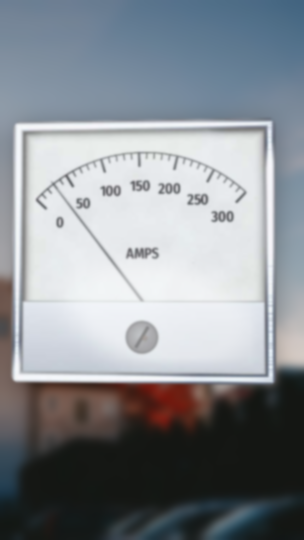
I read {"value": 30, "unit": "A"}
